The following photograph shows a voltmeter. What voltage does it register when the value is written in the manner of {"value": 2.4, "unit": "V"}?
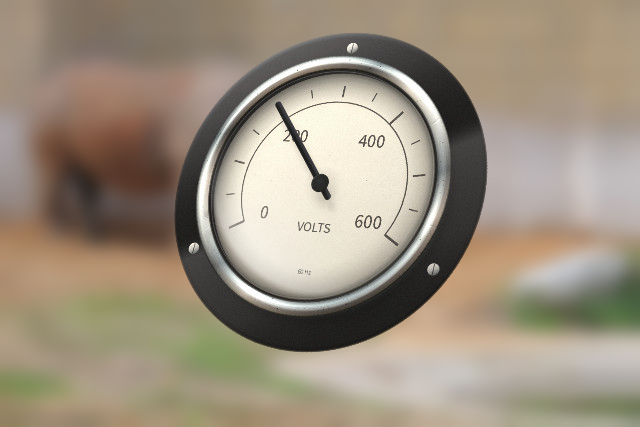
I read {"value": 200, "unit": "V"}
